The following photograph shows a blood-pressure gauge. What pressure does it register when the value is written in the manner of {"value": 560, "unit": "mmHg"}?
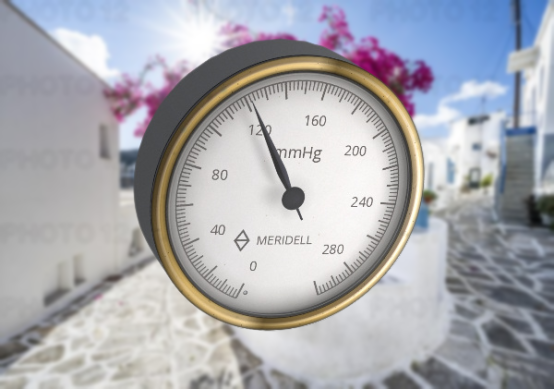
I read {"value": 122, "unit": "mmHg"}
